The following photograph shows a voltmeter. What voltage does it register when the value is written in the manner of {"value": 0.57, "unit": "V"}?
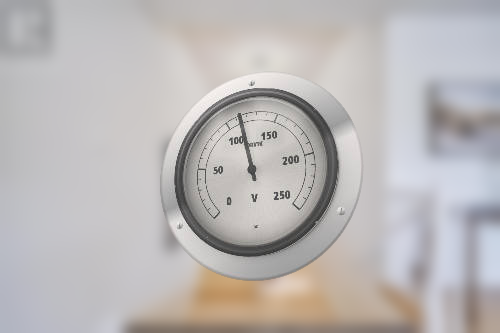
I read {"value": 115, "unit": "V"}
